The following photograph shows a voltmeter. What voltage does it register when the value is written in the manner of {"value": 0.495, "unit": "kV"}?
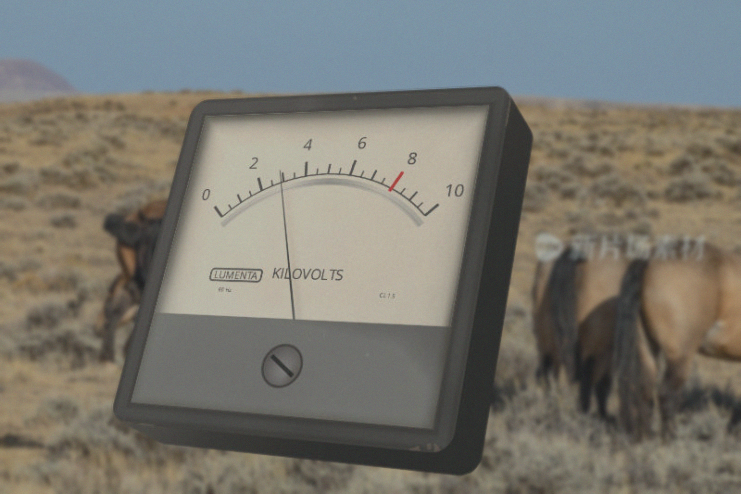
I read {"value": 3, "unit": "kV"}
